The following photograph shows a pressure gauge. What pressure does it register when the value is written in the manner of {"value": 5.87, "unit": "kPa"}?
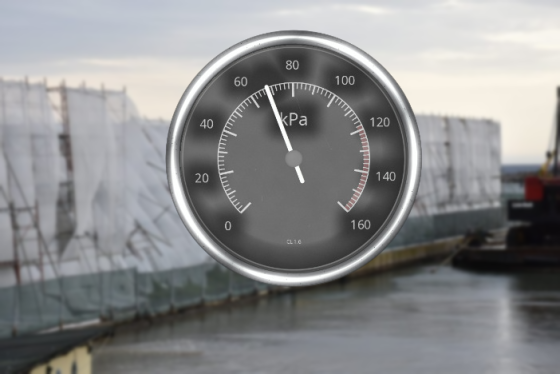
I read {"value": 68, "unit": "kPa"}
